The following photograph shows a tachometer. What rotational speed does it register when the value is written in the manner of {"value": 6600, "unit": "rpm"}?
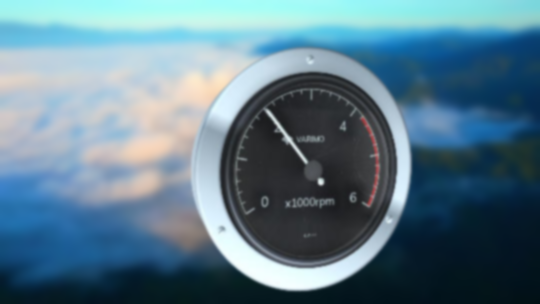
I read {"value": 2000, "unit": "rpm"}
